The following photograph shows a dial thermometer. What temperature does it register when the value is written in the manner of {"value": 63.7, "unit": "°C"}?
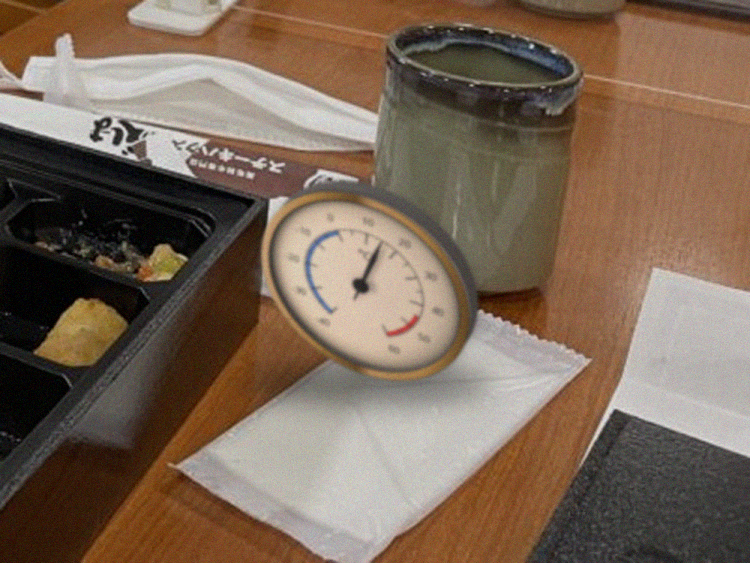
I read {"value": 15, "unit": "°C"}
